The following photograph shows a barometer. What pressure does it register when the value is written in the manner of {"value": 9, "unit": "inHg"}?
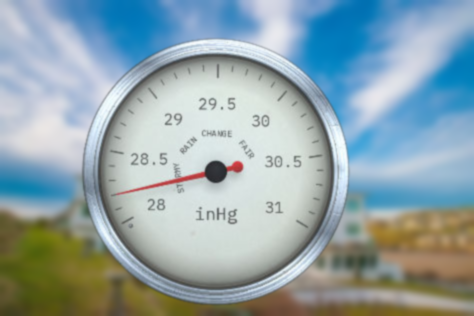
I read {"value": 28.2, "unit": "inHg"}
